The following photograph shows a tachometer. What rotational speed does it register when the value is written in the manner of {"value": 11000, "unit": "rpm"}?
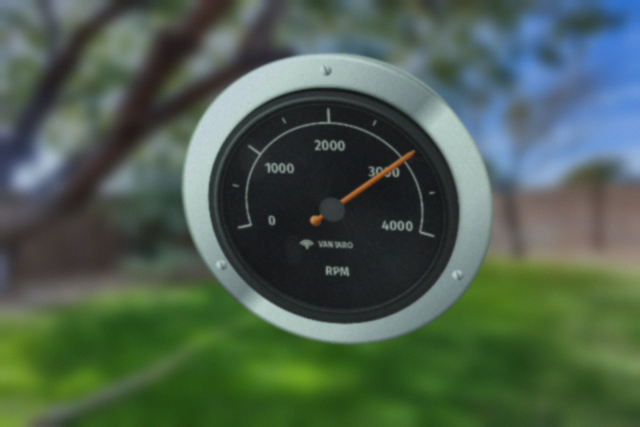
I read {"value": 3000, "unit": "rpm"}
